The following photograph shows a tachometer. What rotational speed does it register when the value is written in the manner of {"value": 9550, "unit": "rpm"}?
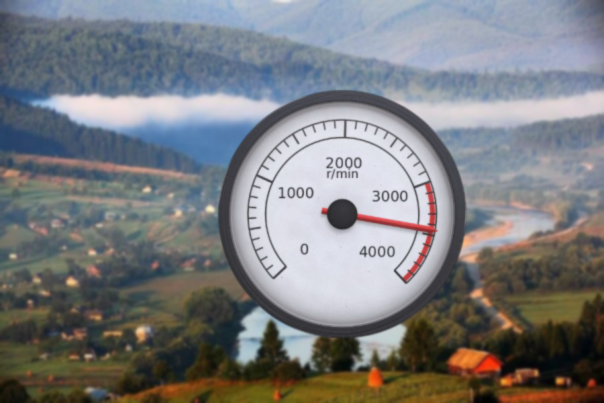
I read {"value": 3450, "unit": "rpm"}
